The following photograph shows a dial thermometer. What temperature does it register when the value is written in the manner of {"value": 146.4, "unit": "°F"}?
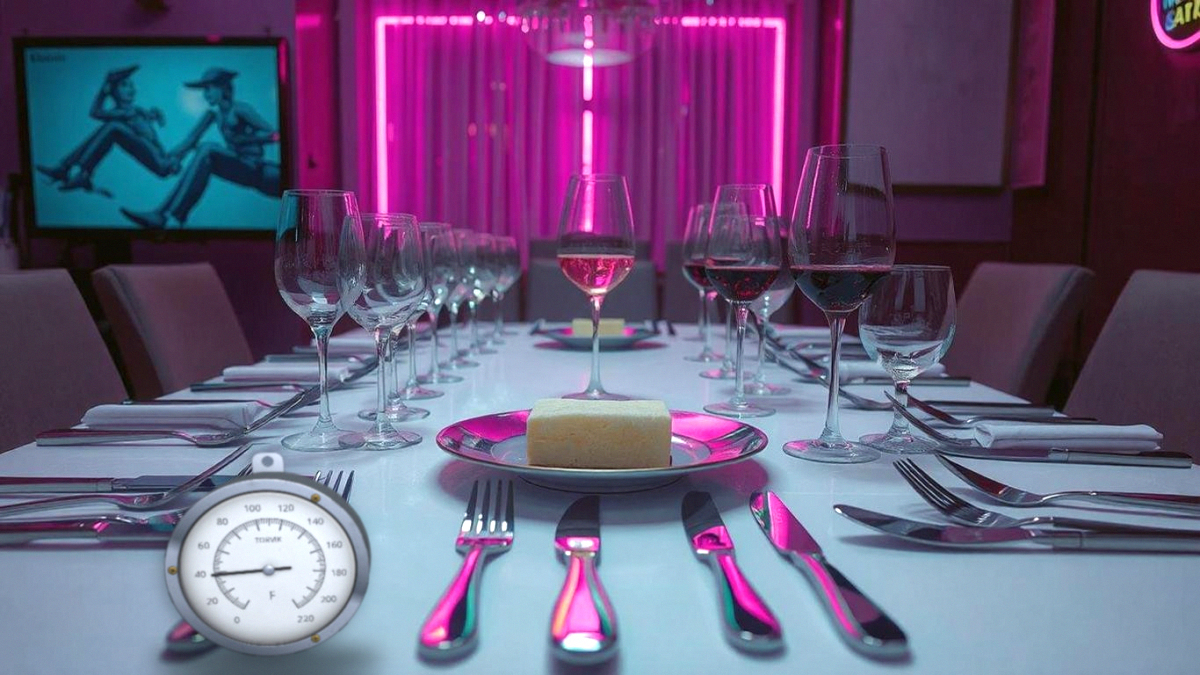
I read {"value": 40, "unit": "°F"}
